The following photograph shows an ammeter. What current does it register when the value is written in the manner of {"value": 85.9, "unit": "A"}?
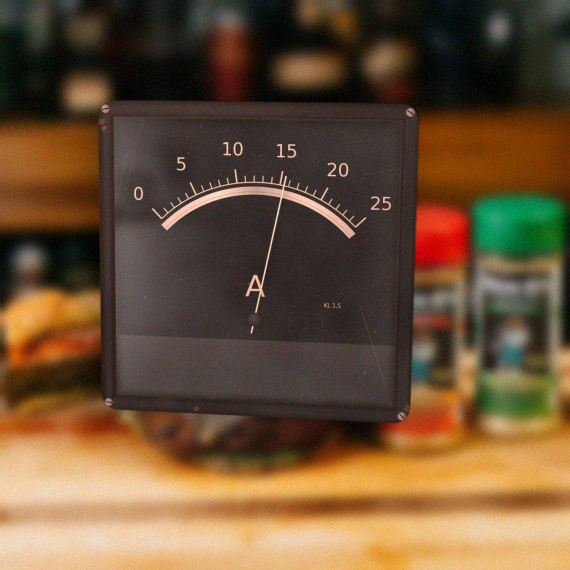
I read {"value": 15.5, "unit": "A"}
